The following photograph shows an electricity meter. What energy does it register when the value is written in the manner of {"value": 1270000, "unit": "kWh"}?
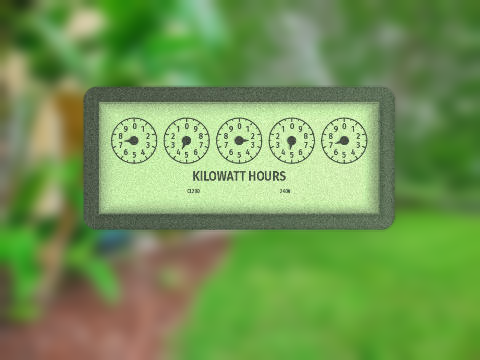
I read {"value": 74247, "unit": "kWh"}
